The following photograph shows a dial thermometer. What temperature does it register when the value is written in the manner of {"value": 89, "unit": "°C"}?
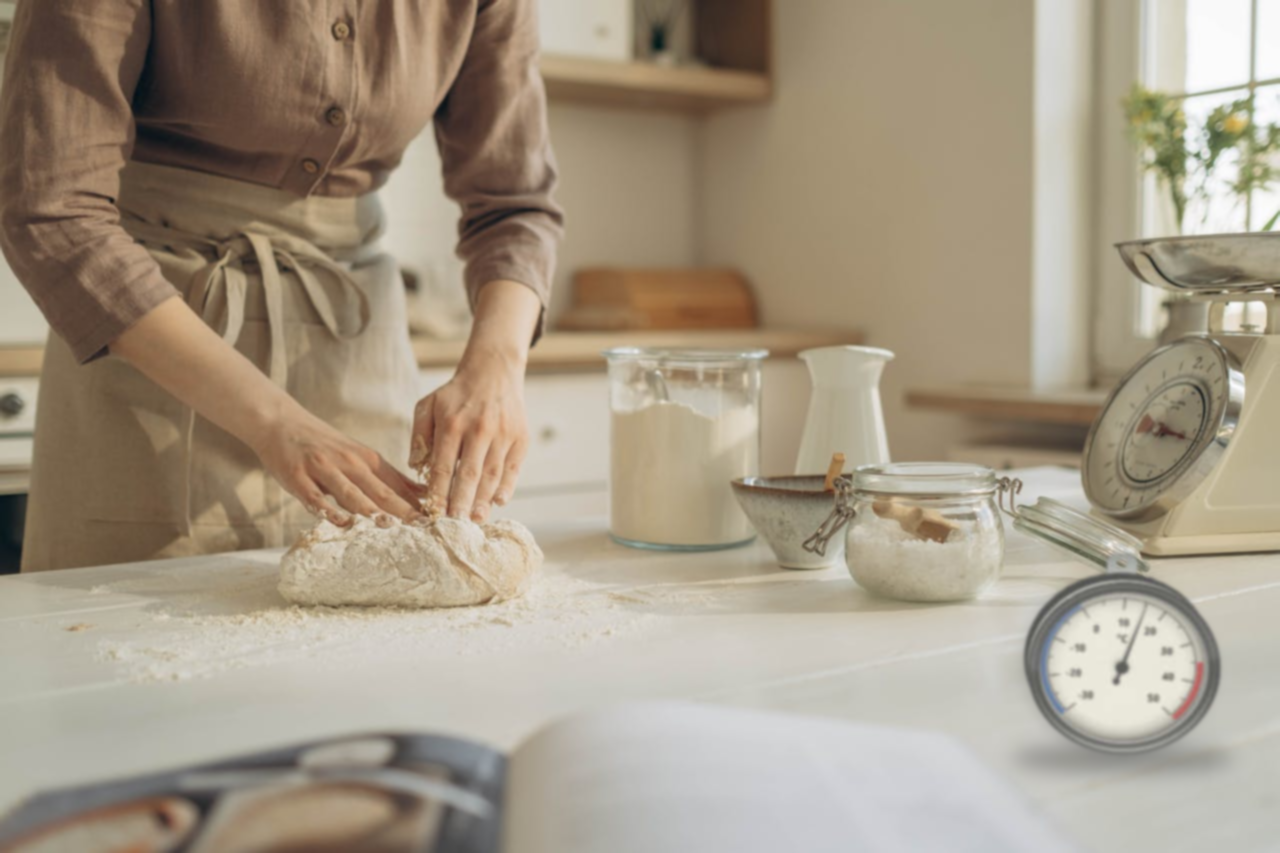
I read {"value": 15, "unit": "°C"}
